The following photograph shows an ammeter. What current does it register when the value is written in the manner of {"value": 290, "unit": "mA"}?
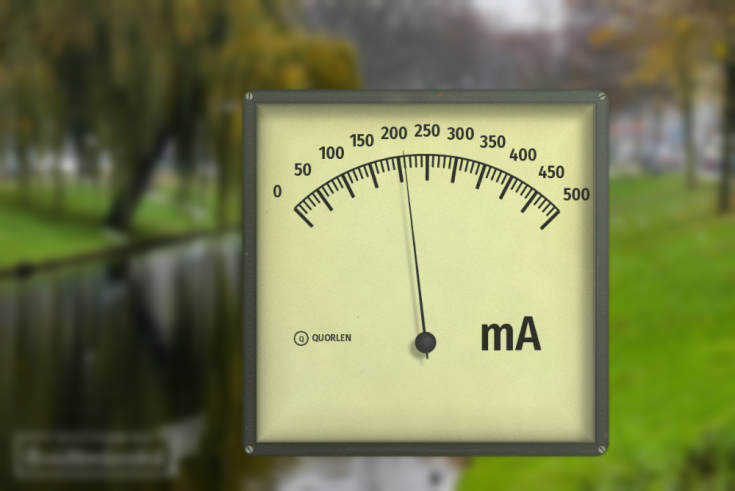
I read {"value": 210, "unit": "mA"}
